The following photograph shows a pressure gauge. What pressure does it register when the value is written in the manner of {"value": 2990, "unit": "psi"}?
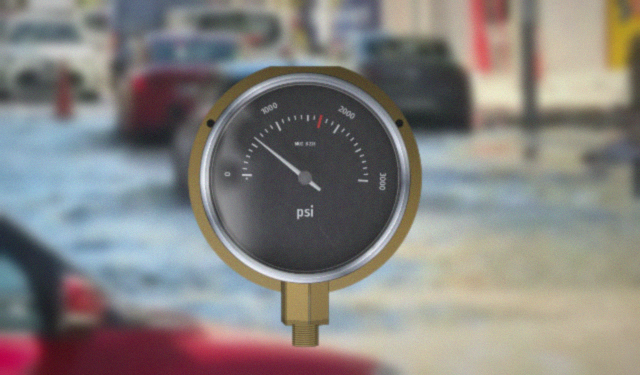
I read {"value": 600, "unit": "psi"}
